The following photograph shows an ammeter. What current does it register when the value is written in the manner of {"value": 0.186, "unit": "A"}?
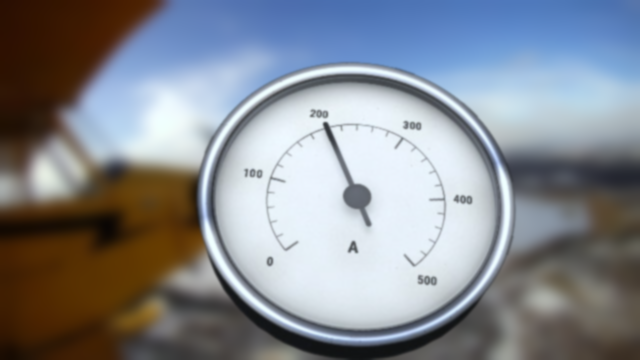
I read {"value": 200, "unit": "A"}
